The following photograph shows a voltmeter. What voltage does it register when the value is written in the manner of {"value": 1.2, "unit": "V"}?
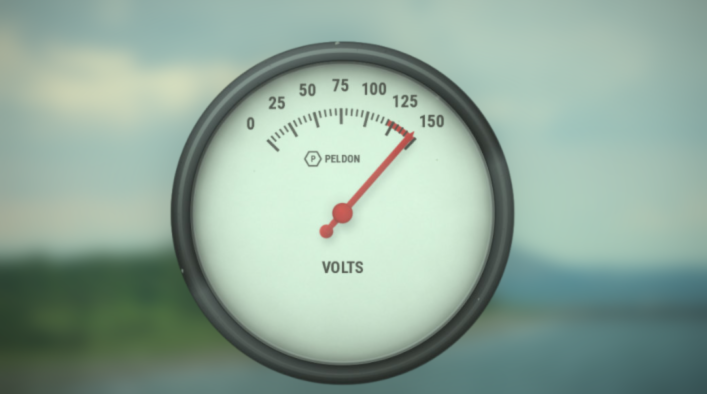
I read {"value": 145, "unit": "V"}
